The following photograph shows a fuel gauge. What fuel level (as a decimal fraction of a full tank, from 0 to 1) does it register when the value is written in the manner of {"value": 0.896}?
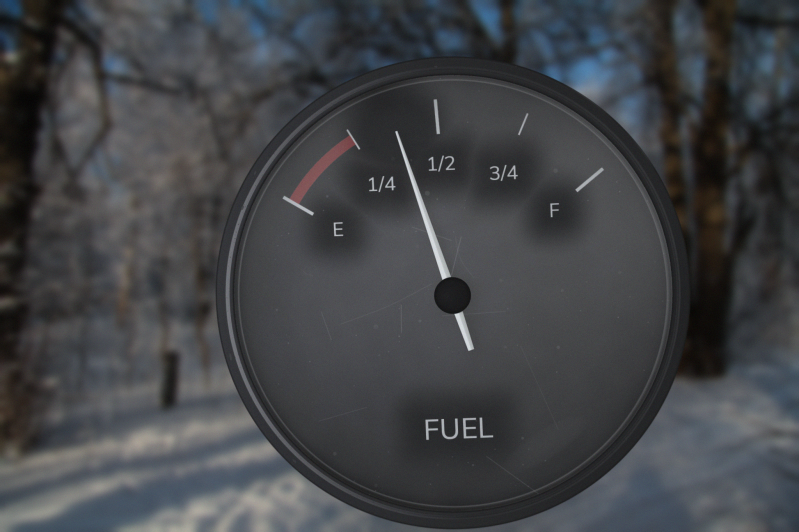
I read {"value": 0.375}
